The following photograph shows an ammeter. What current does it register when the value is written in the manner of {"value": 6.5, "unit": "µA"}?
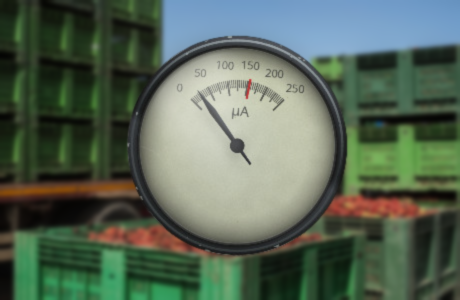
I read {"value": 25, "unit": "µA"}
